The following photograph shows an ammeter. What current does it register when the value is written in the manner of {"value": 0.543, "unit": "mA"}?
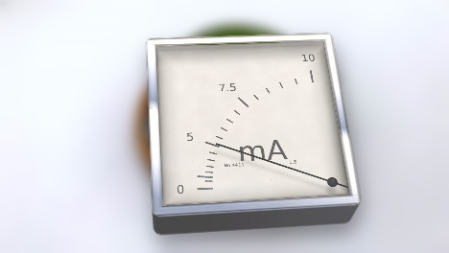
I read {"value": 5, "unit": "mA"}
